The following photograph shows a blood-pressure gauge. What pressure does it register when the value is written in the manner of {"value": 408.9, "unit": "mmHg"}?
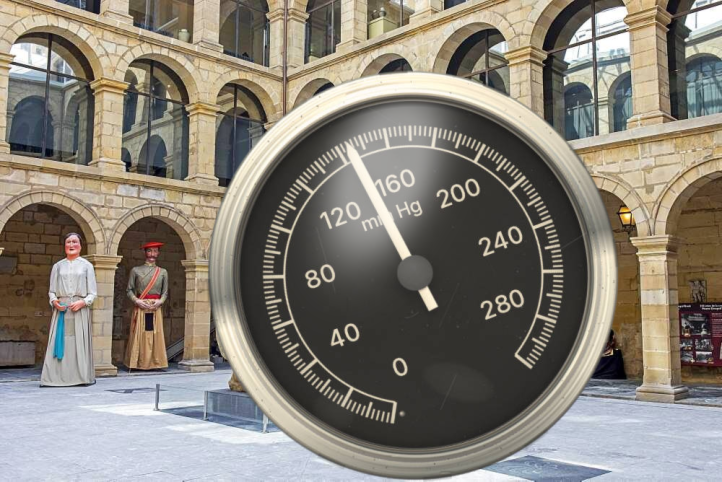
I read {"value": 144, "unit": "mmHg"}
